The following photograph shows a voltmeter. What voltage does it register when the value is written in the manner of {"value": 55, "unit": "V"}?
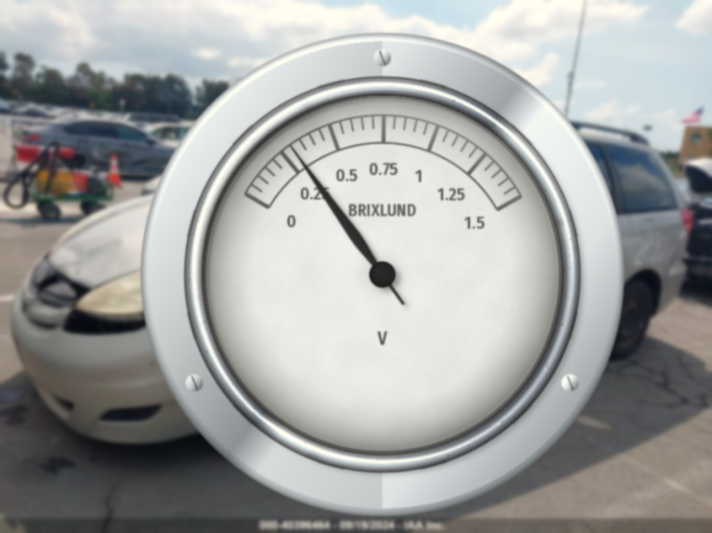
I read {"value": 0.3, "unit": "V"}
